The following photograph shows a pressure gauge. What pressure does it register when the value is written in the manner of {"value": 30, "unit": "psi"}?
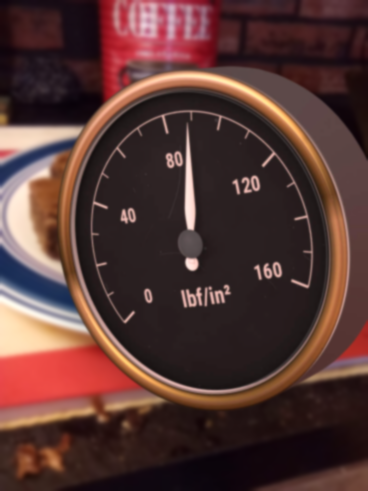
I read {"value": 90, "unit": "psi"}
